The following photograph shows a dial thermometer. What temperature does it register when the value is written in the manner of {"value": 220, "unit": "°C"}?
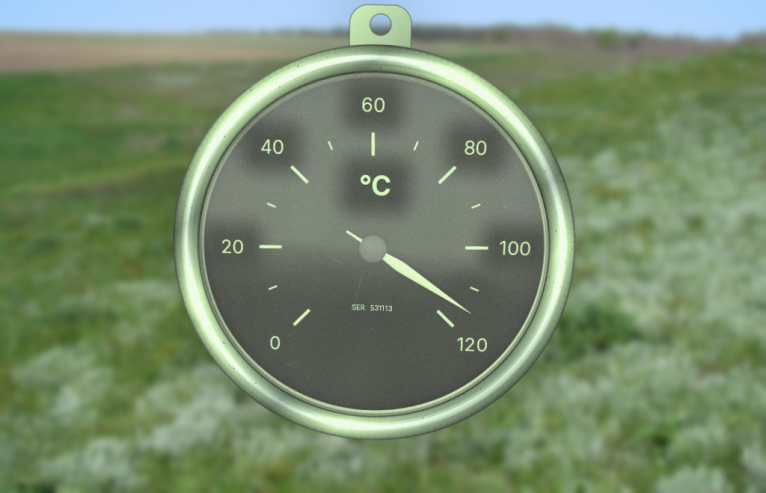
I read {"value": 115, "unit": "°C"}
